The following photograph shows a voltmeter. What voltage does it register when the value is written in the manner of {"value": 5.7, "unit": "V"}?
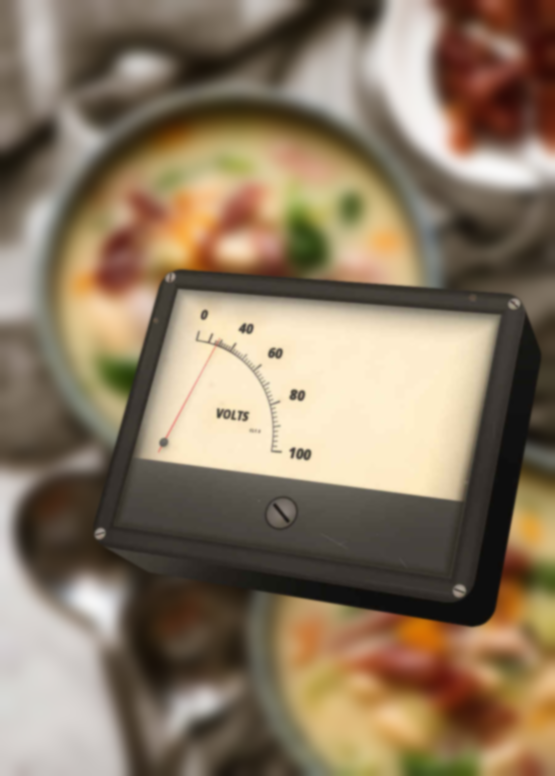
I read {"value": 30, "unit": "V"}
